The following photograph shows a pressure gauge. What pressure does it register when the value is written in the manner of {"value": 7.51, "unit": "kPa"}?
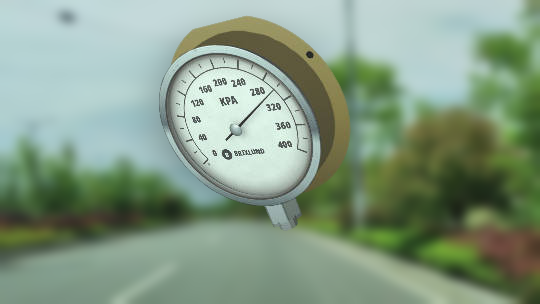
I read {"value": 300, "unit": "kPa"}
